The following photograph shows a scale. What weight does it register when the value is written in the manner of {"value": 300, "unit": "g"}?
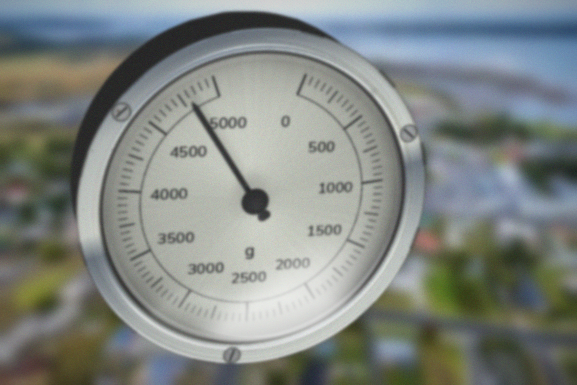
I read {"value": 4800, "unit": "g"}
